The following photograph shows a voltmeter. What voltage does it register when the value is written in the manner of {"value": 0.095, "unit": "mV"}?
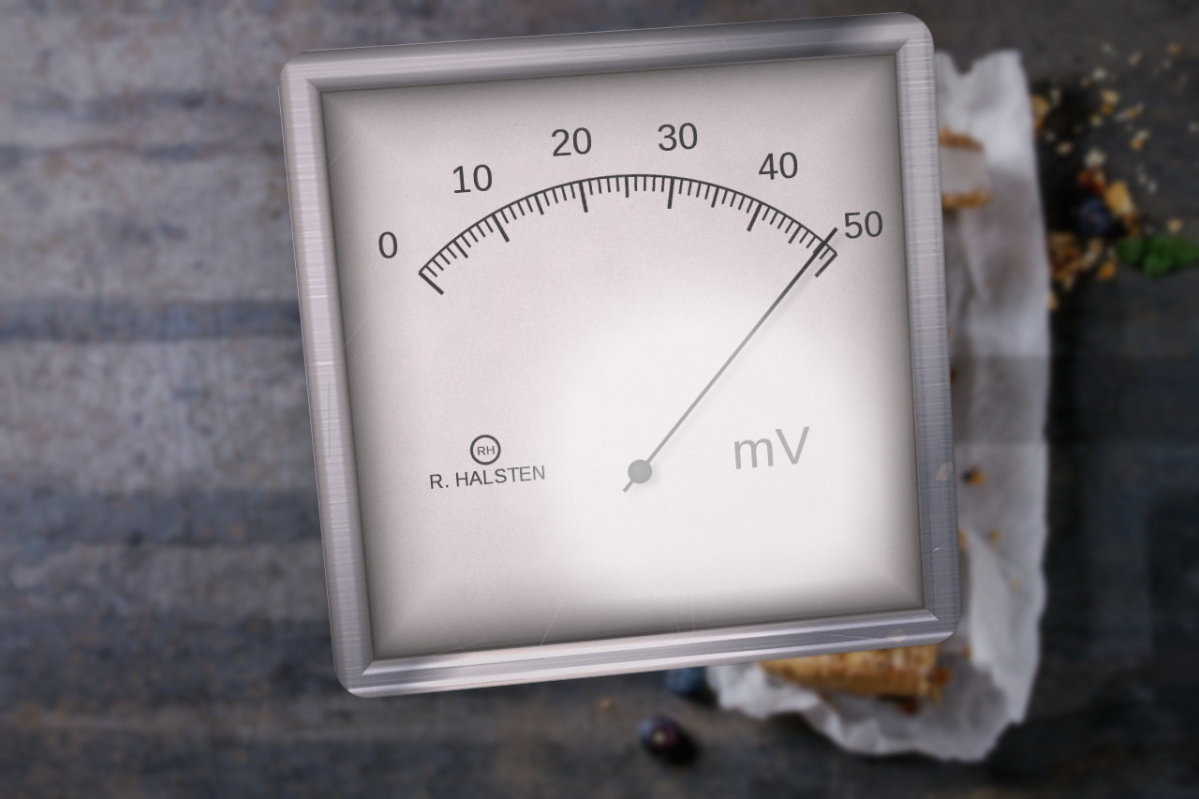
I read {"value": 48, "unit": "mV"}
